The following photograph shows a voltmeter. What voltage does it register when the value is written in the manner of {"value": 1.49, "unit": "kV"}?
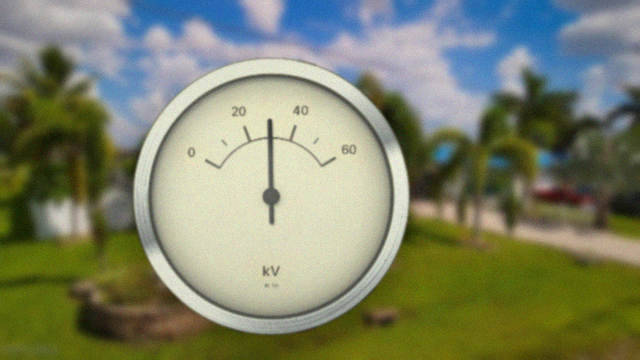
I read {"value": 30, "unit": "kV"}
